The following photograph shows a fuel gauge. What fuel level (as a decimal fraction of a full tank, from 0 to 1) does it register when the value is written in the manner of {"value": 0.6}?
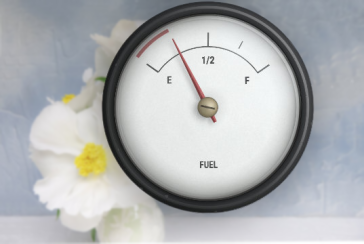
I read {"value": 0.25}
